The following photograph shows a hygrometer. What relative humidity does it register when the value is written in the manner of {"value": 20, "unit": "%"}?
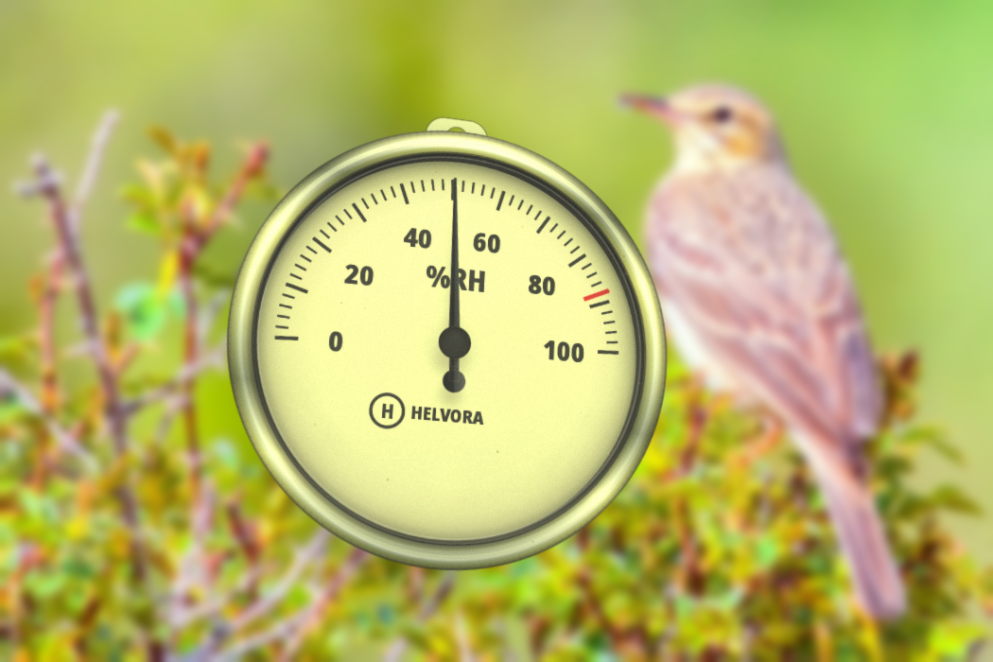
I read {"value": 50, "unit": "%"}
